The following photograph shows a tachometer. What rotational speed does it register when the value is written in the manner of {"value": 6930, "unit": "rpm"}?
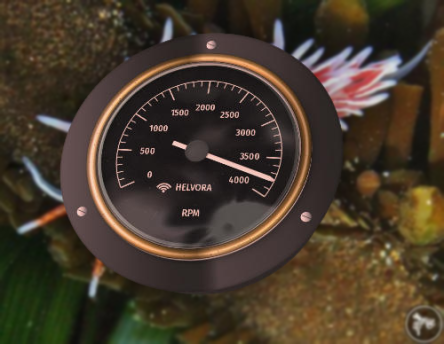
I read {"value": 3800, "unit": "rpm"}
